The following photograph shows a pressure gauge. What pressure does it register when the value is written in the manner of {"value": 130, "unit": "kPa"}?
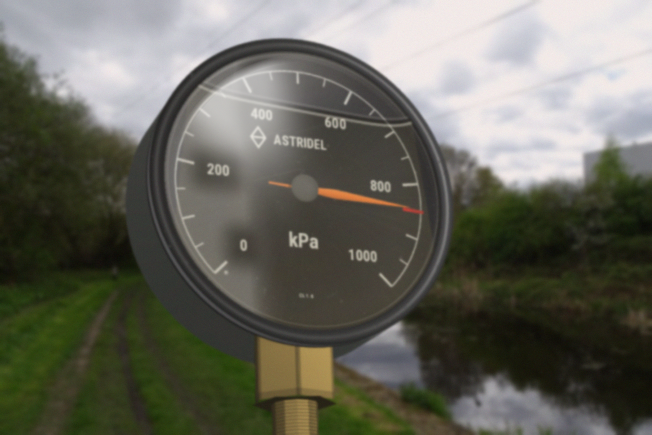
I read {"value": 850, "unit": "kPa"}
